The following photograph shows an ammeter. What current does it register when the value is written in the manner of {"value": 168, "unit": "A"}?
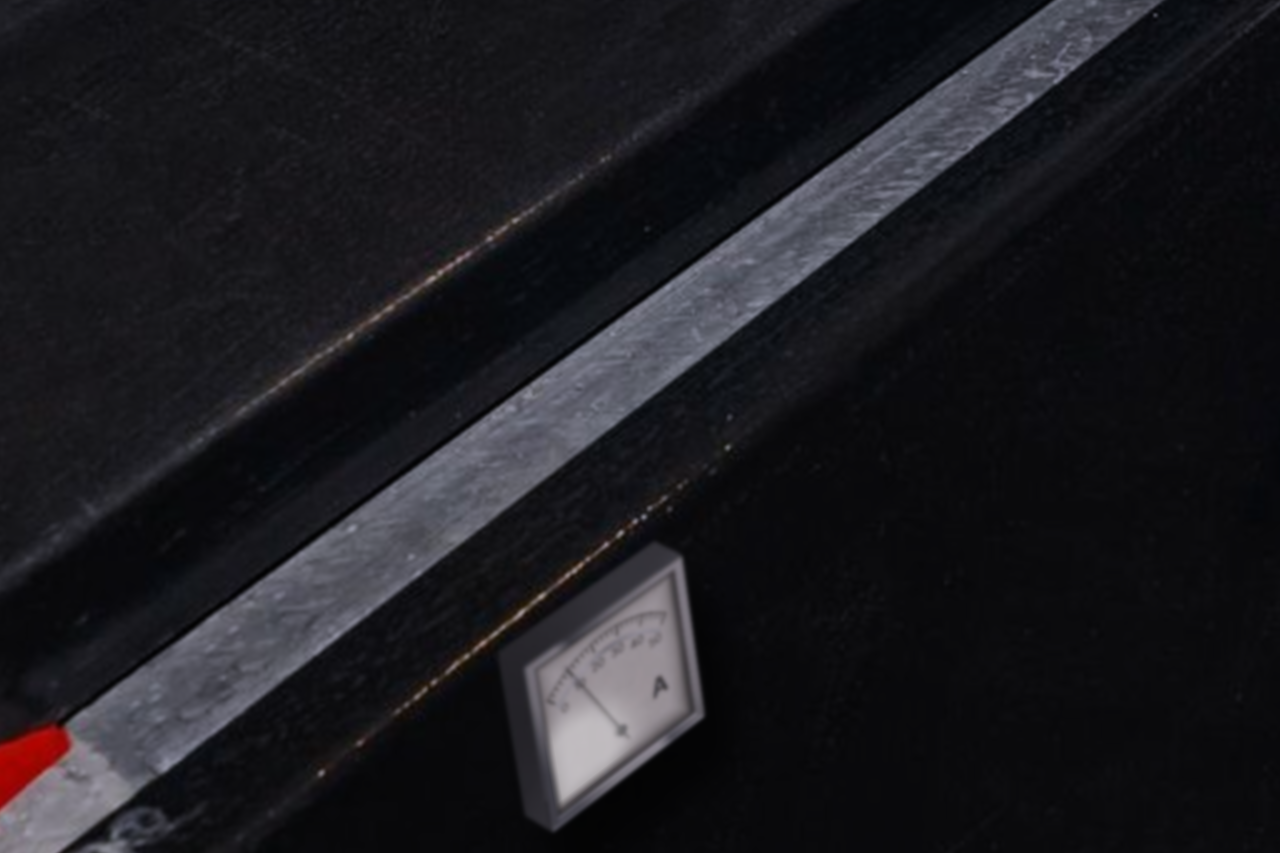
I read {"value": 10, "unit": "A"}
